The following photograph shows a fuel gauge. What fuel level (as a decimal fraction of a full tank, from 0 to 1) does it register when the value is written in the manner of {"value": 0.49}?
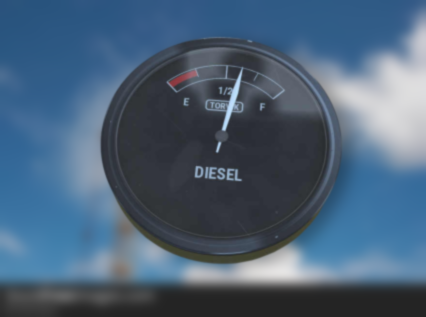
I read {"value": 0.625}
